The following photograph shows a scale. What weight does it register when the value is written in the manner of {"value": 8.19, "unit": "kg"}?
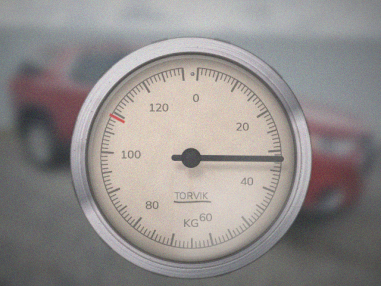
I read {"value": 32, "unit": "kg"}
